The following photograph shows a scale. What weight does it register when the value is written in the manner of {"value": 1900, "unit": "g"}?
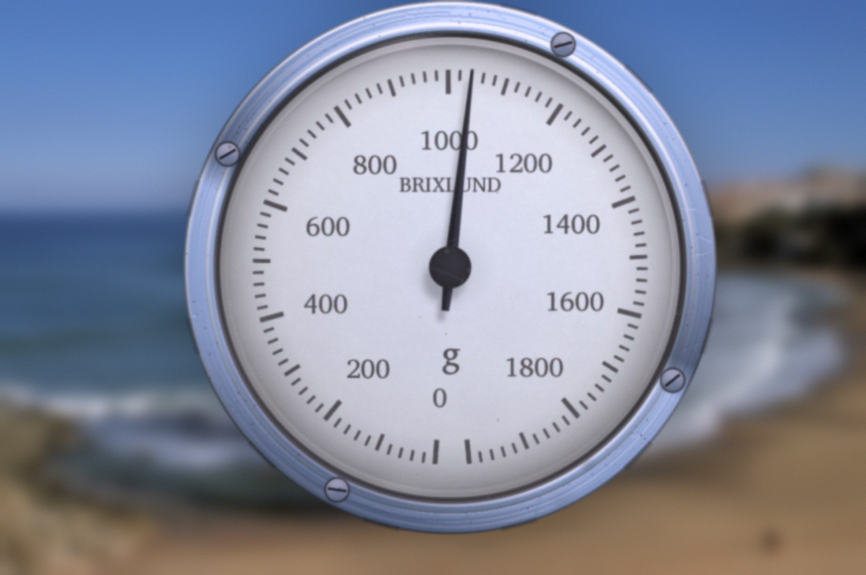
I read {"value": 1040, "unit": "g"}
